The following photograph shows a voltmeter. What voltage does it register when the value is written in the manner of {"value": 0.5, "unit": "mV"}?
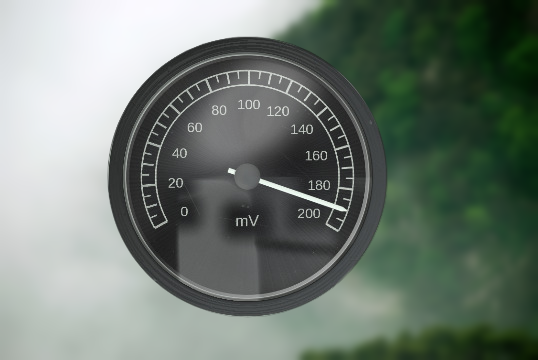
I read {"value": 190, "unit": "mV"}
